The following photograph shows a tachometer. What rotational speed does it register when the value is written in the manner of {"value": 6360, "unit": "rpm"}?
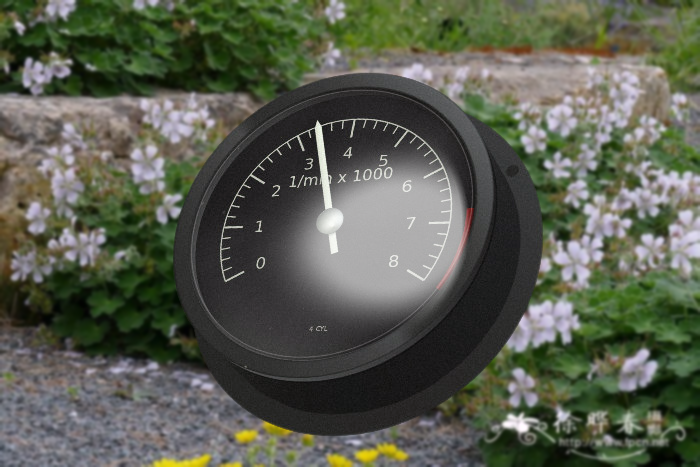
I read {"value": 3400, "unit": "rpm"}
